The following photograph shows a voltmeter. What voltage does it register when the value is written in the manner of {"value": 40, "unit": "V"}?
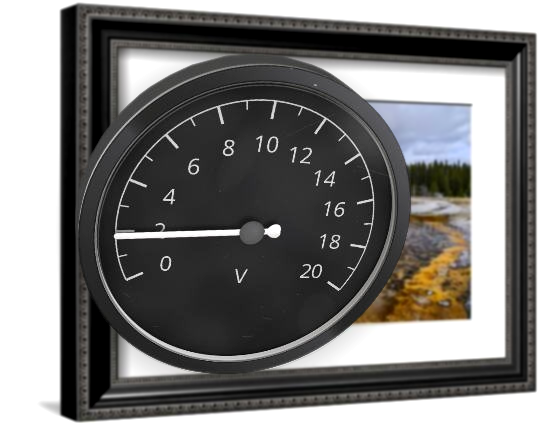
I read {"value": 2, "unit": "V"}
